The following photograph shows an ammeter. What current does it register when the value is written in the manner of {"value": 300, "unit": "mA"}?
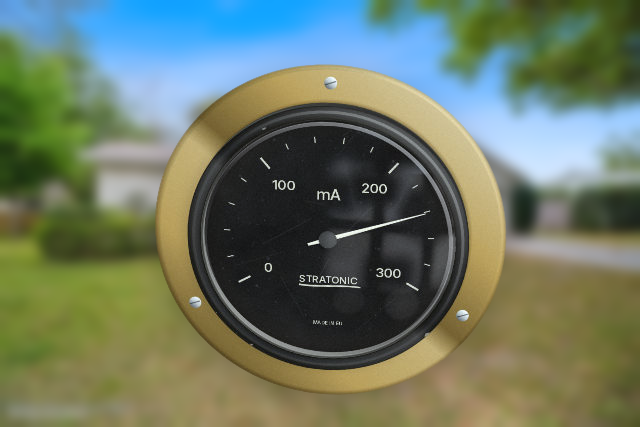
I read {"value": 240, "unit": "mA"}
